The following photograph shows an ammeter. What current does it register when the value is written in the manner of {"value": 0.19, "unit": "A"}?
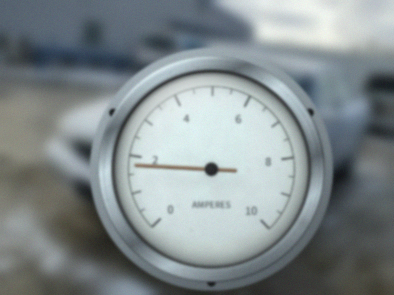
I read {"value": 1.75, "unit": "A"}
